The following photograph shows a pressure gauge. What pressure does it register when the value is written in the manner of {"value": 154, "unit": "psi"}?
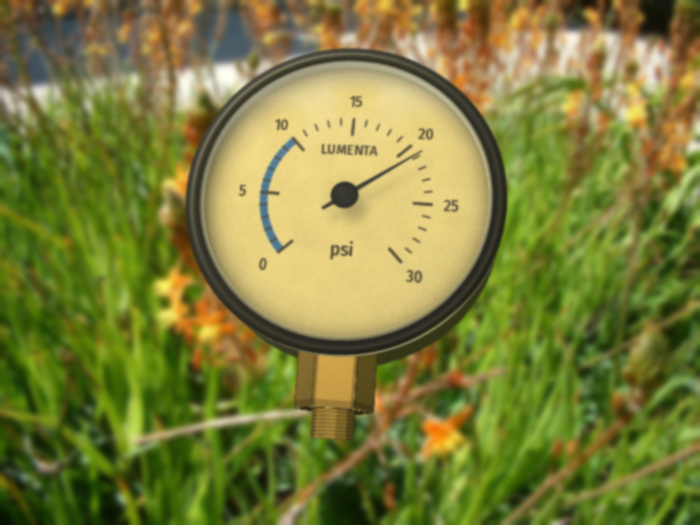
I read {"value": 21, "unit": "psi"}
